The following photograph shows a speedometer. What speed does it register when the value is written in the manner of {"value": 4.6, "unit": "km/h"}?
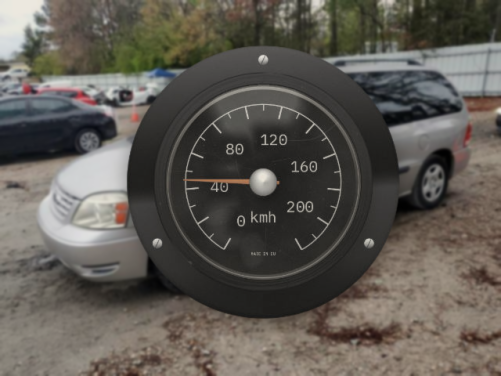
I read {"value": 45, "unit": "km/h"}
